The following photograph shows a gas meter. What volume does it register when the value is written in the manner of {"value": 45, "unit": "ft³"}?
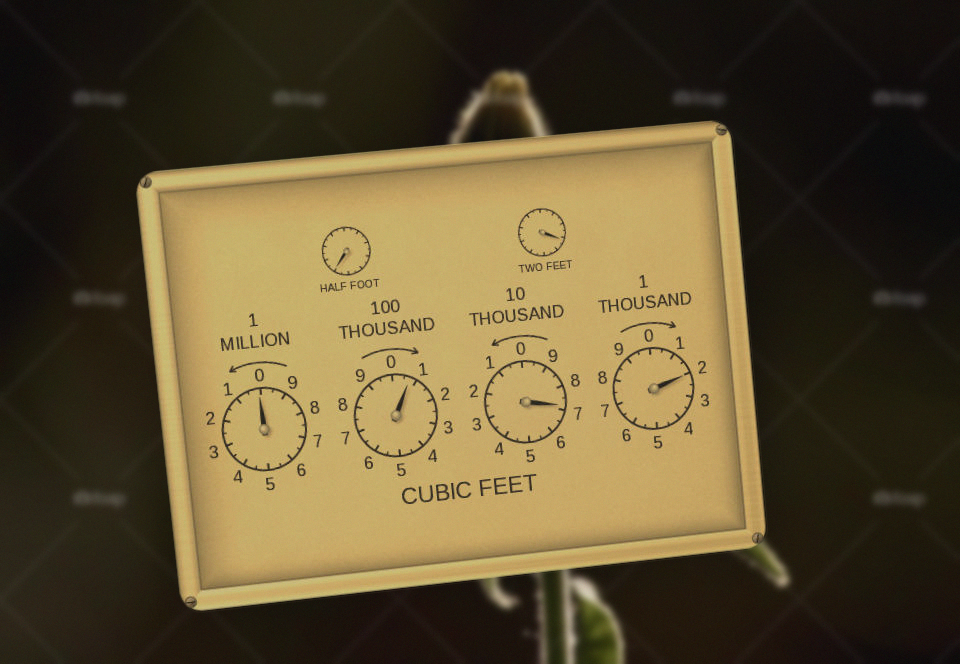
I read {"value": 7200, "unit": "ft³"}
